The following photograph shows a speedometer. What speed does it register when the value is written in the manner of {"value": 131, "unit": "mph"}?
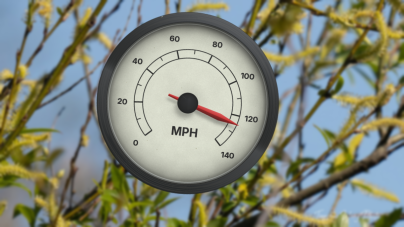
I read {"value": 125, "unit": "mph"}
